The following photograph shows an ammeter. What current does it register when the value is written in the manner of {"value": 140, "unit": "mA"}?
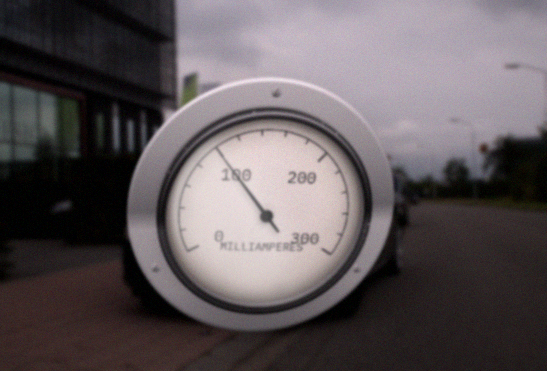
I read {"value": 100, "unit": "mA"}
